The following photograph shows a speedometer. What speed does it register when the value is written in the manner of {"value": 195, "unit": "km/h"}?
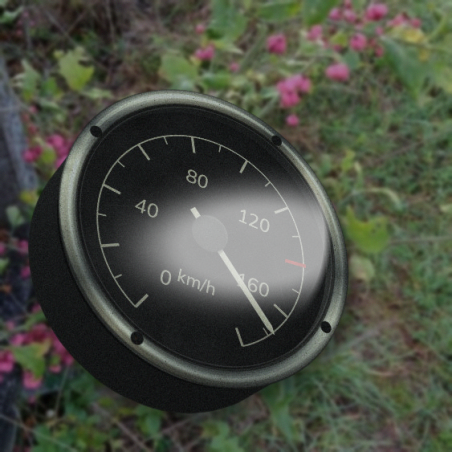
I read {"value": 170, "unit": "km/h"}
